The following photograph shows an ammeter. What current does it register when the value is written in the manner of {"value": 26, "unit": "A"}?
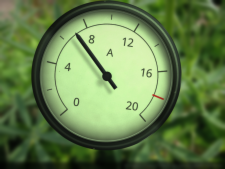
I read {"value": 7, "unit": "A"}
